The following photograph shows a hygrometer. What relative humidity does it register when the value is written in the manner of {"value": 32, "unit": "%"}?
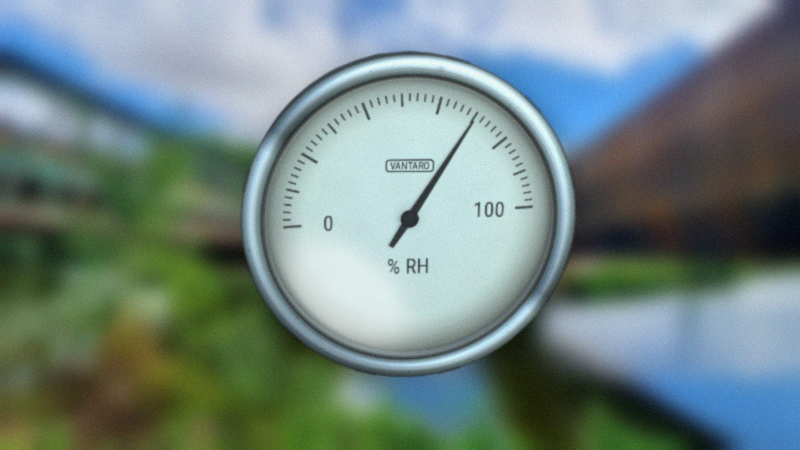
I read {"value": 70, "unit": "%"}
